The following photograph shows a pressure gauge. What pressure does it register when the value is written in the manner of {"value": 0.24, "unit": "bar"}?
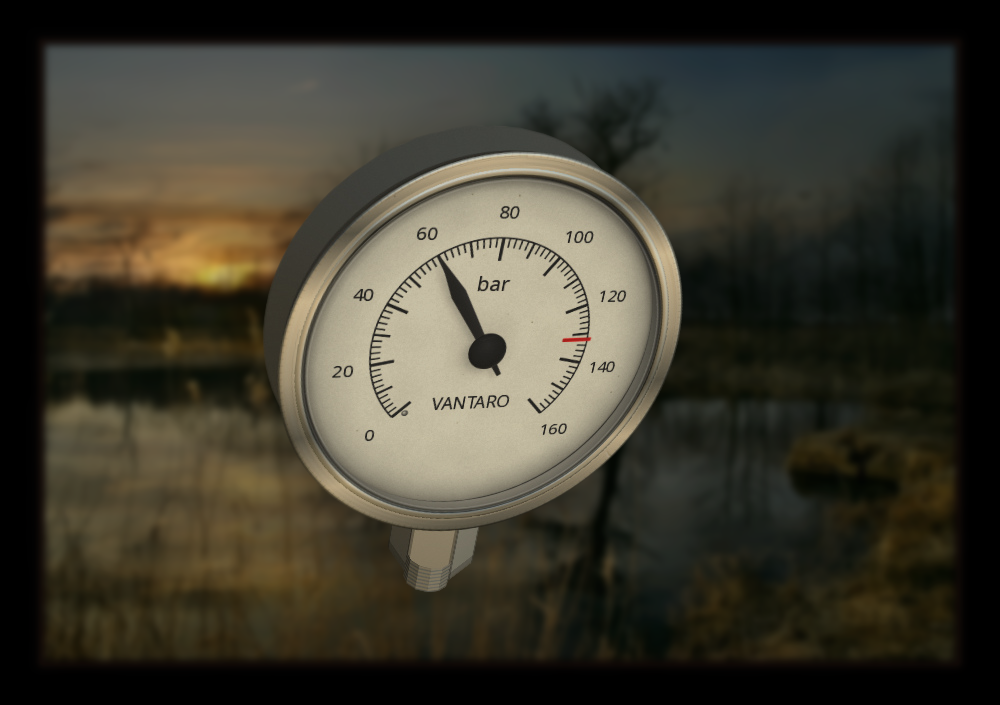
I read {"value": 60, "unit": "bar"}
